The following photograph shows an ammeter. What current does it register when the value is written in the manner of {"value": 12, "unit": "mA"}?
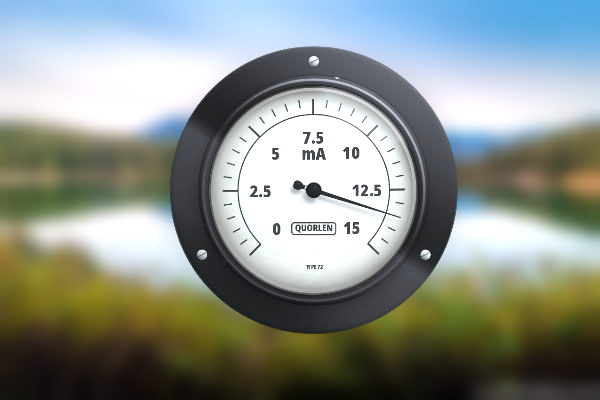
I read {"value": 13.5, "unit": "mA"}
